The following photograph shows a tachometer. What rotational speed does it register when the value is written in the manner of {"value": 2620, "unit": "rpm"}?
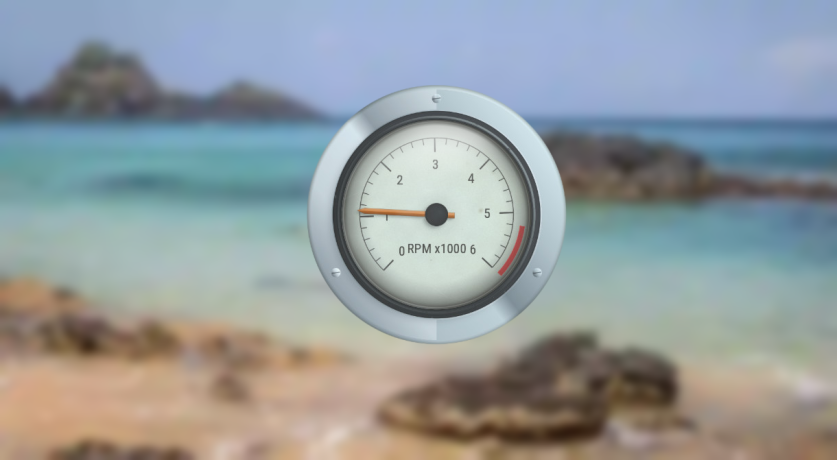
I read {"value": 1100, "unit": "rpm"}
